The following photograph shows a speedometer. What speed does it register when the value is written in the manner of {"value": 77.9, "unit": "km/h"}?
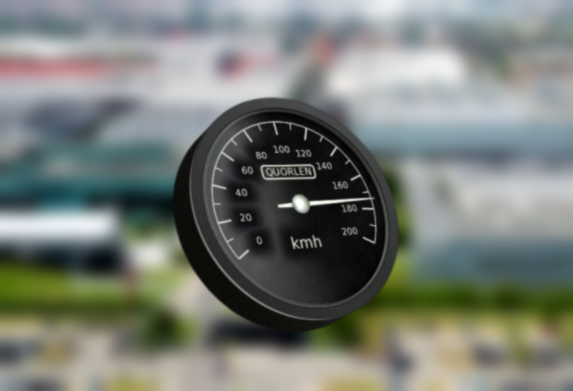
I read {"value": 175, "unit": "km/h"}
